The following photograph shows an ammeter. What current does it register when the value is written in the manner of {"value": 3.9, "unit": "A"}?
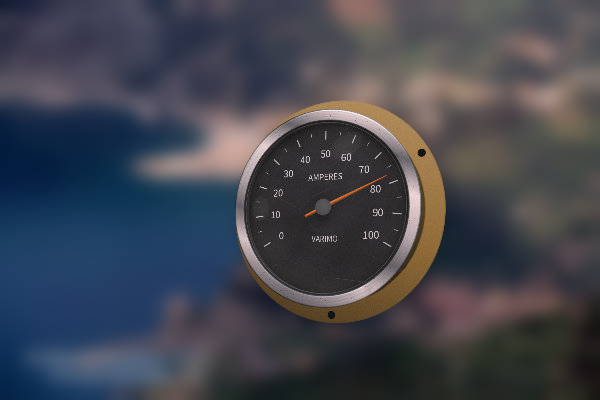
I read {"value": 77.5, "unit": "A"}
